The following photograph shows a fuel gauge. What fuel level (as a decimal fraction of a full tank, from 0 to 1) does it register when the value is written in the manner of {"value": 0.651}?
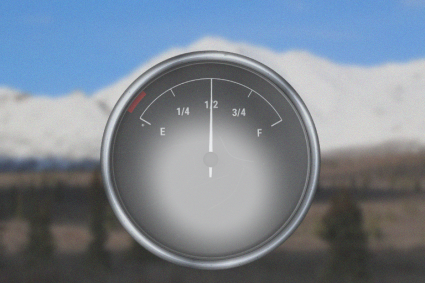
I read {"value": 0.5}
